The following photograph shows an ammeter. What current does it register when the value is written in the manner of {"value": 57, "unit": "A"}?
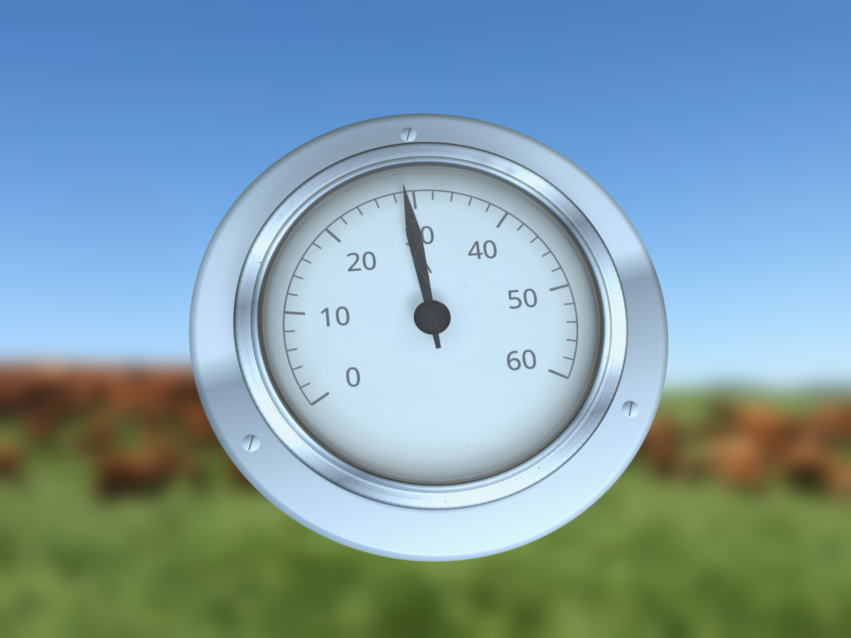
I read {"value": 29, "unit": "A"}
